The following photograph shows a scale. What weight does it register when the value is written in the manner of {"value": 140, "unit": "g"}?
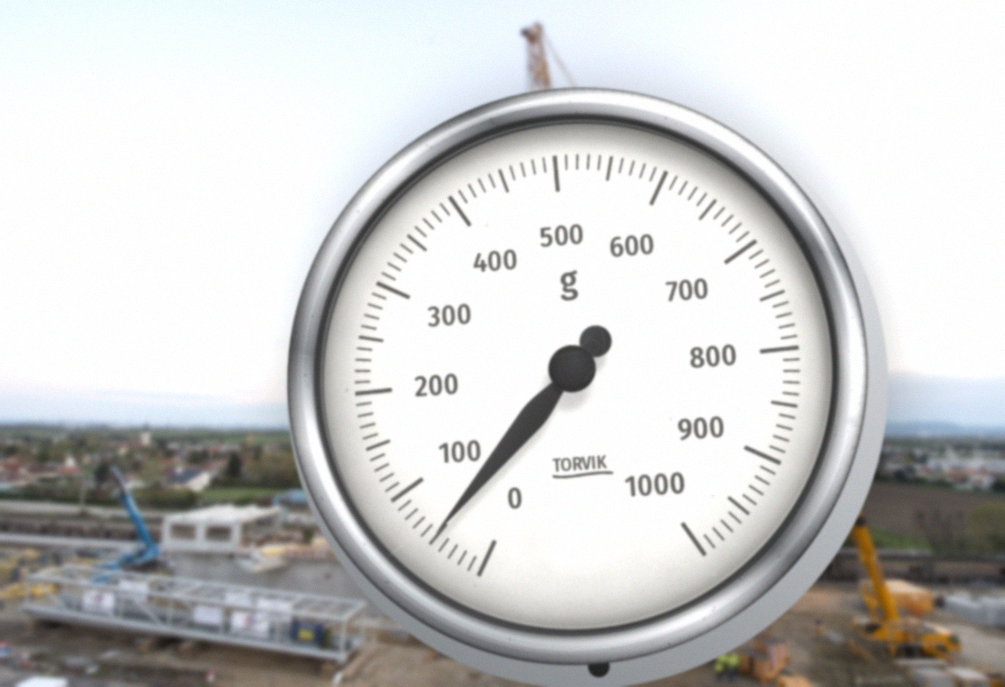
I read {"value": 50, "unit": "g"}
